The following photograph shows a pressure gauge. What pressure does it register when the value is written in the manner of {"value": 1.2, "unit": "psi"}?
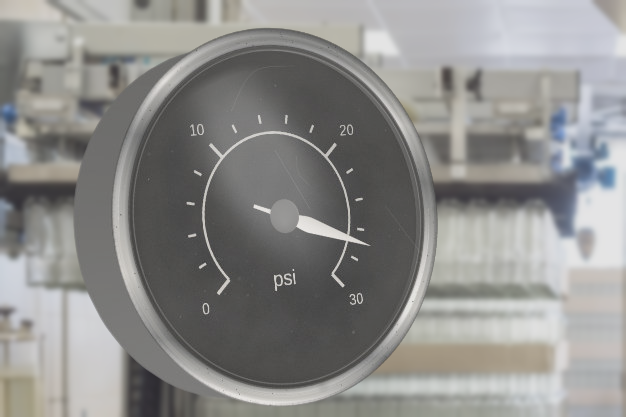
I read {"value": 27, "unit": "psi"}
